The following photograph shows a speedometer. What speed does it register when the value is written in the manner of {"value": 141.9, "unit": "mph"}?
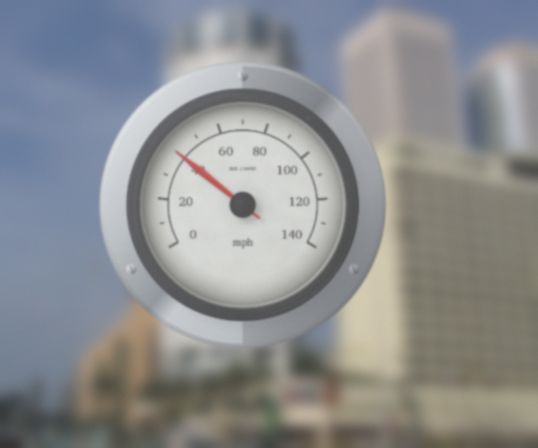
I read {"value": 40, "unit": "mph"}
